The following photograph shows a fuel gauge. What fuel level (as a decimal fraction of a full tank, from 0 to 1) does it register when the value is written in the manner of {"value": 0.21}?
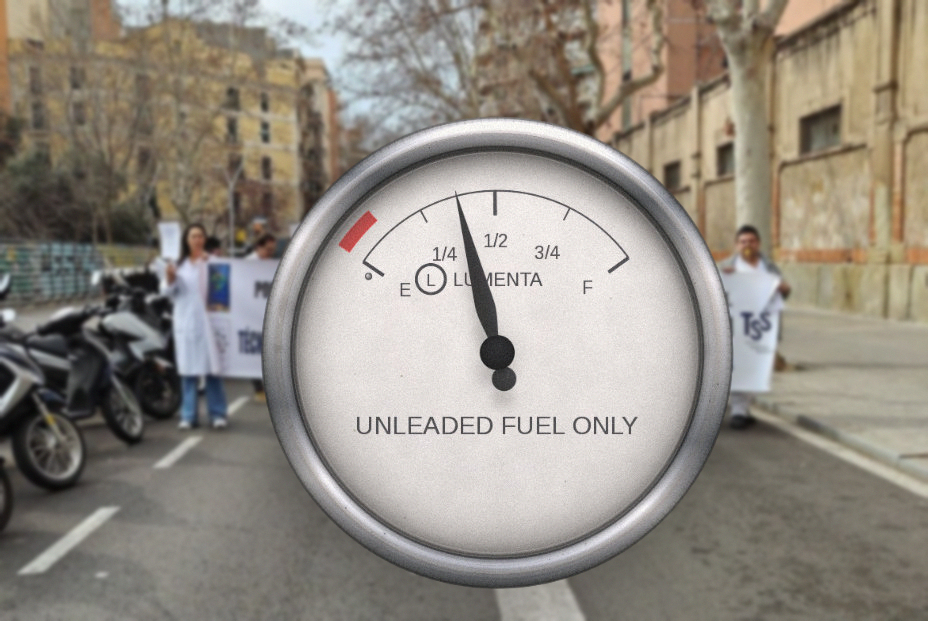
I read {"value": 0.375}
